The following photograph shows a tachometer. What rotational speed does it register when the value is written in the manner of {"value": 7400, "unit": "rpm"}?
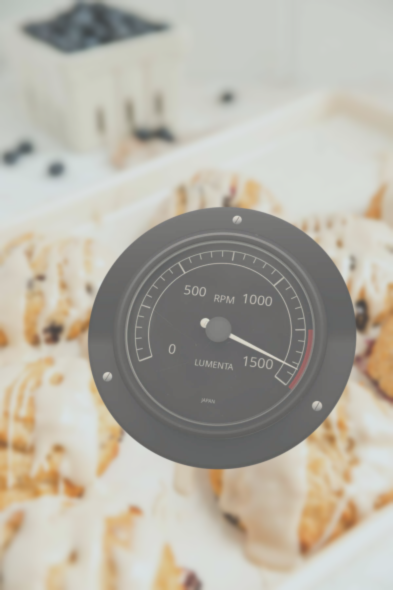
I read {"value": 1425, "unit": "rpm"}
